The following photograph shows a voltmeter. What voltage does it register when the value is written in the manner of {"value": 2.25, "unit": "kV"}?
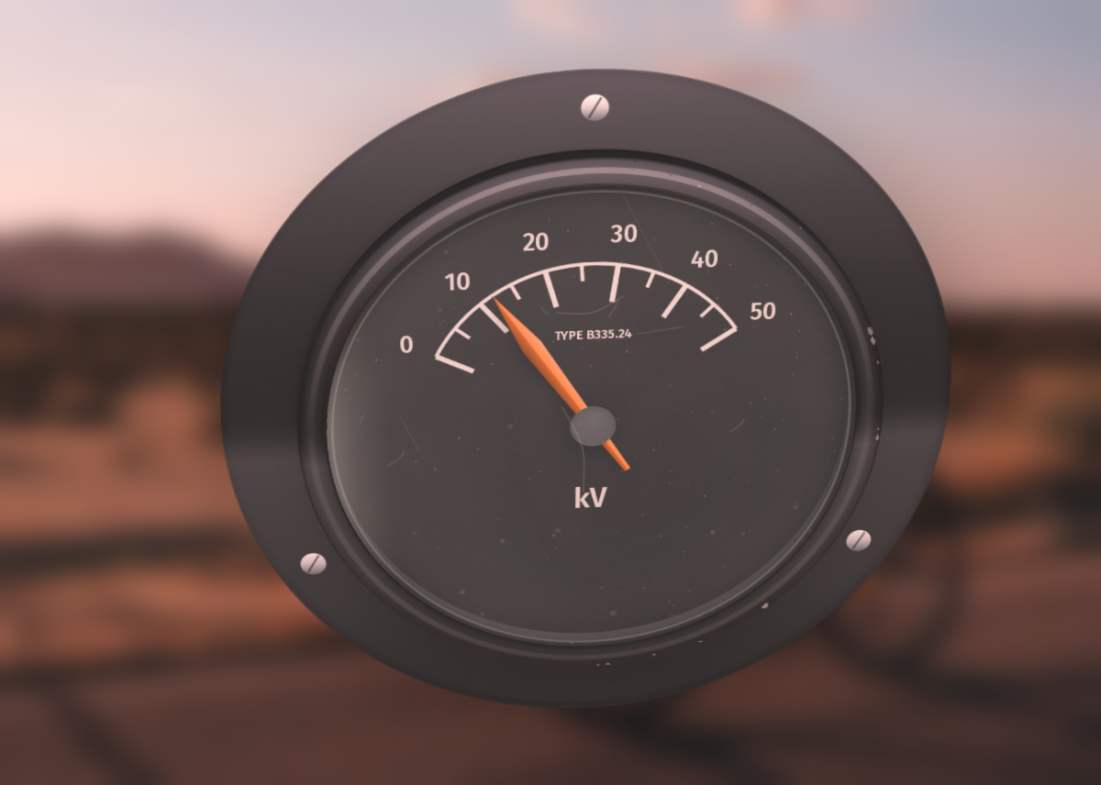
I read {"value": 12.5, "unit": "kV"}
